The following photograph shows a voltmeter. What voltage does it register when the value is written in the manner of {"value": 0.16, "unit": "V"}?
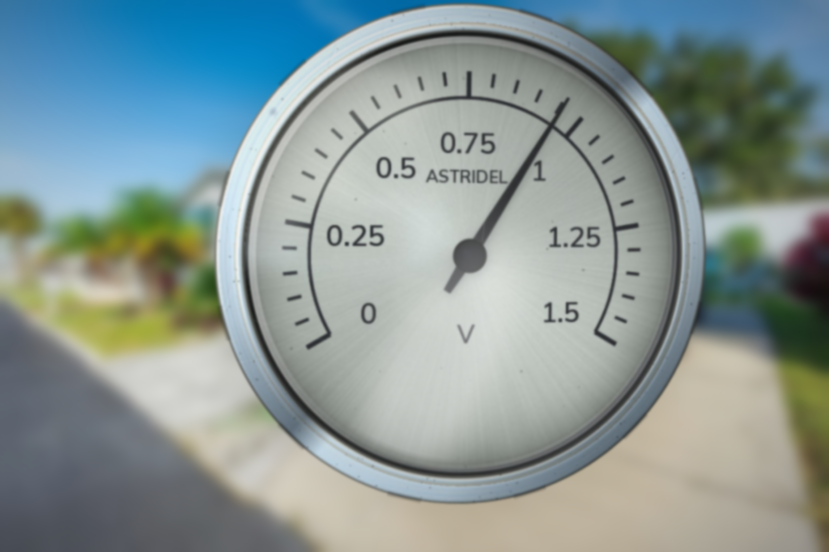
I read {"value": 0.95, "unit": "V"}
